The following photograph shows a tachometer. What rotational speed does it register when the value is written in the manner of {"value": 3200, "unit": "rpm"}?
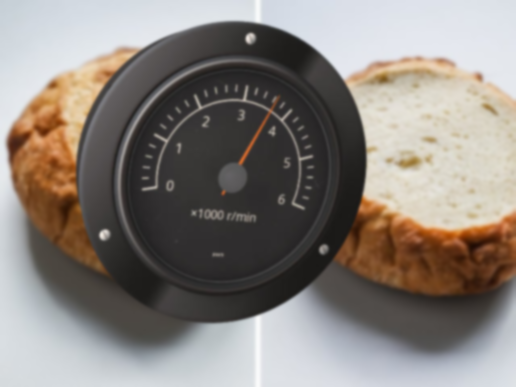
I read {"value": 3600, "unit": "rpm"}
